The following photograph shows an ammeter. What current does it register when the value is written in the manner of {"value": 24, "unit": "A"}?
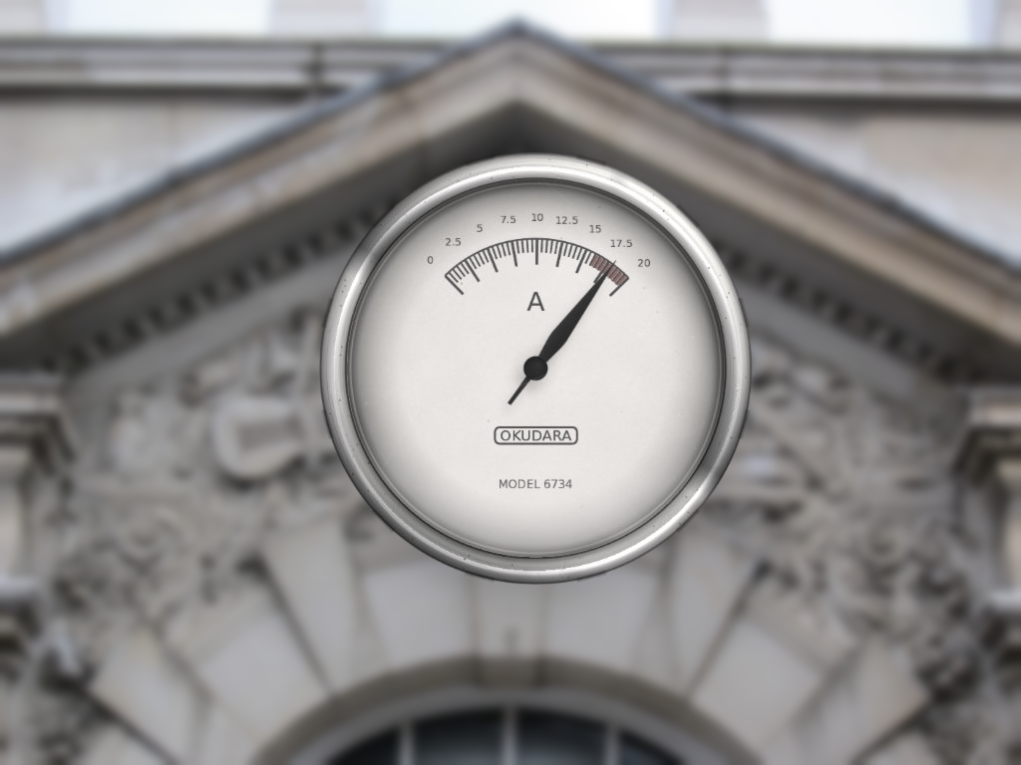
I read {"value": 18, "unit": "A"}
